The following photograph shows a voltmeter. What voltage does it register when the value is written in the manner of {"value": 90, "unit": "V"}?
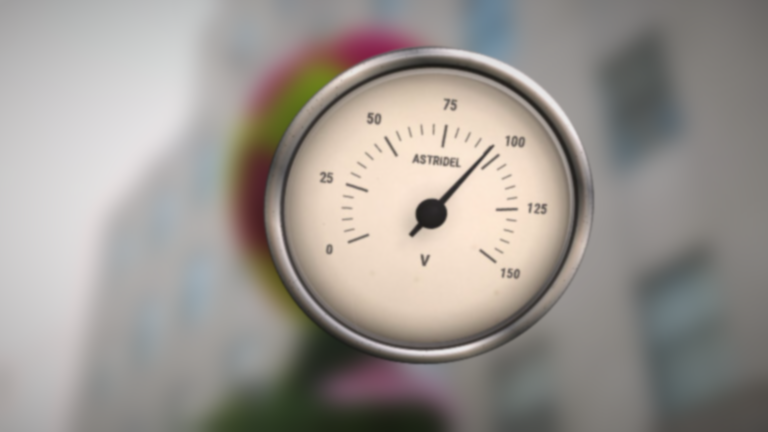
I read {"value": 95, "unit": "V"}
